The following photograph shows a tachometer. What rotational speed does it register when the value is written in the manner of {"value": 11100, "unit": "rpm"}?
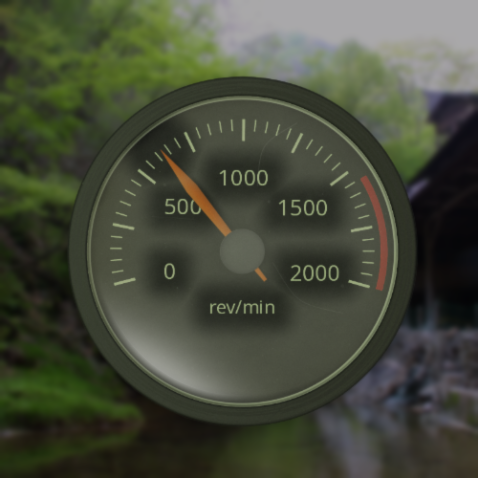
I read {"value": 625, "unit": "rpm"}
